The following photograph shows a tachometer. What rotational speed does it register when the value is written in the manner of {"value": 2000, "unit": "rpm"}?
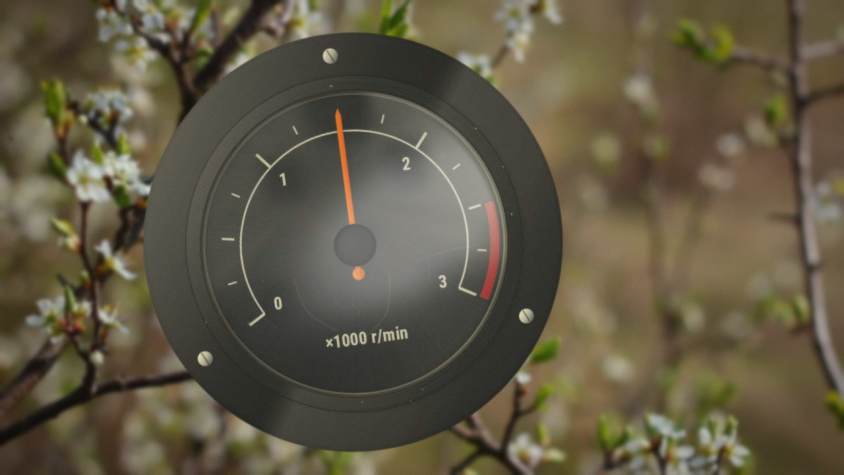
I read {"value": 1500, "unit": "rpm"}
